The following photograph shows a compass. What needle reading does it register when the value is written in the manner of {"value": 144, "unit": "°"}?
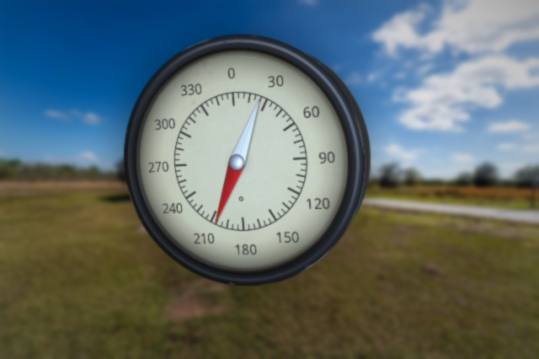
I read {"value": 205, "unit": "°"}
